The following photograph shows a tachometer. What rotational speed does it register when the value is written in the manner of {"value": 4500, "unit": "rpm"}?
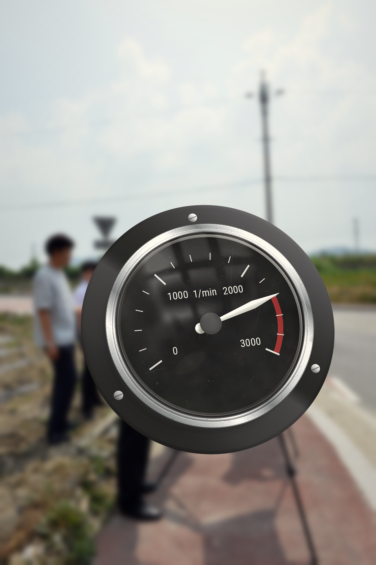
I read {"value": 2400, "unit": "rpm"}
